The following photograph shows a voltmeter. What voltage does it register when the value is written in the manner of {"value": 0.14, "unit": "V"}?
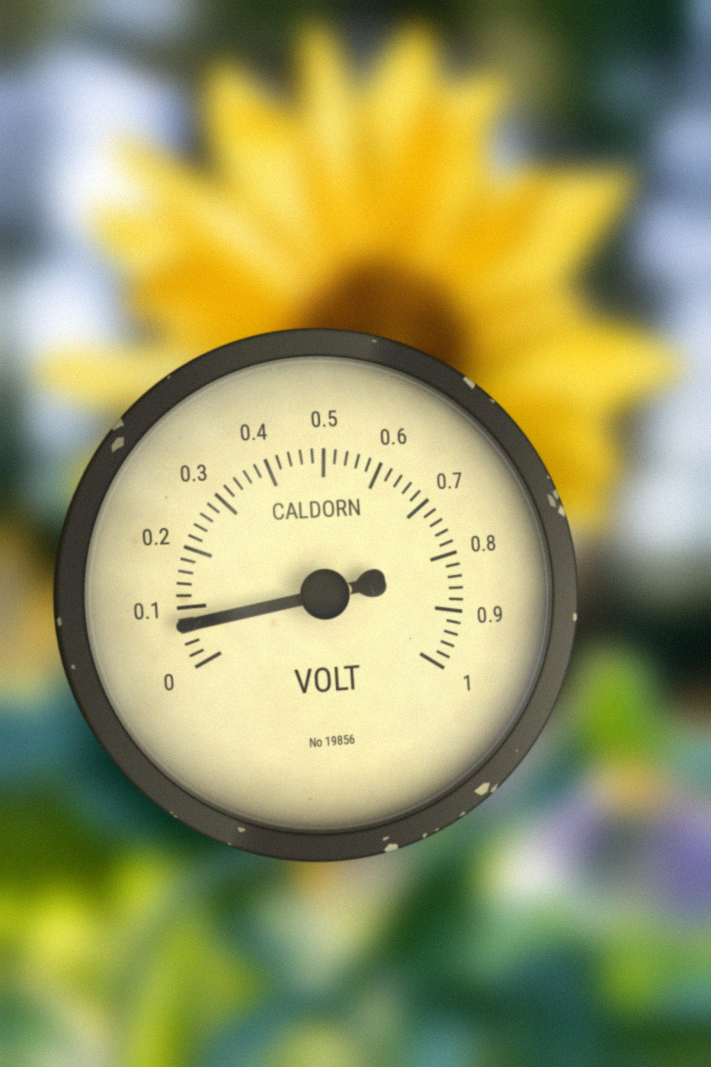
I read {"value": 0.07, "unit": "V"}
